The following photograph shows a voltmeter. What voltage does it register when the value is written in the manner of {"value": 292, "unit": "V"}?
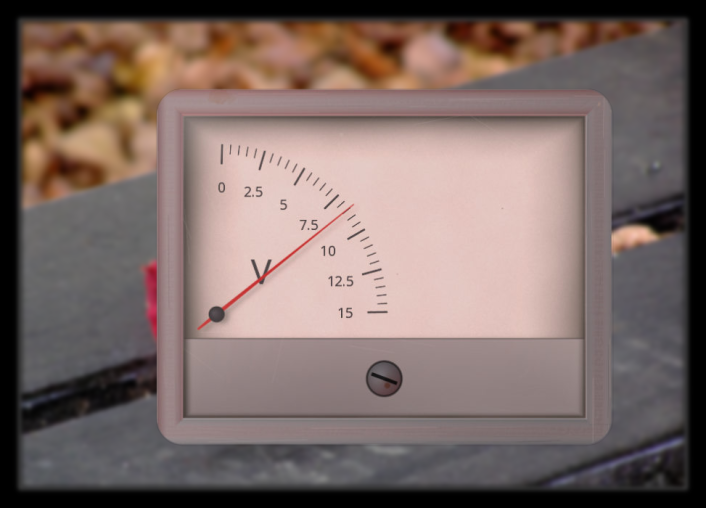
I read {"value": 8.5, "unit": "V"}
